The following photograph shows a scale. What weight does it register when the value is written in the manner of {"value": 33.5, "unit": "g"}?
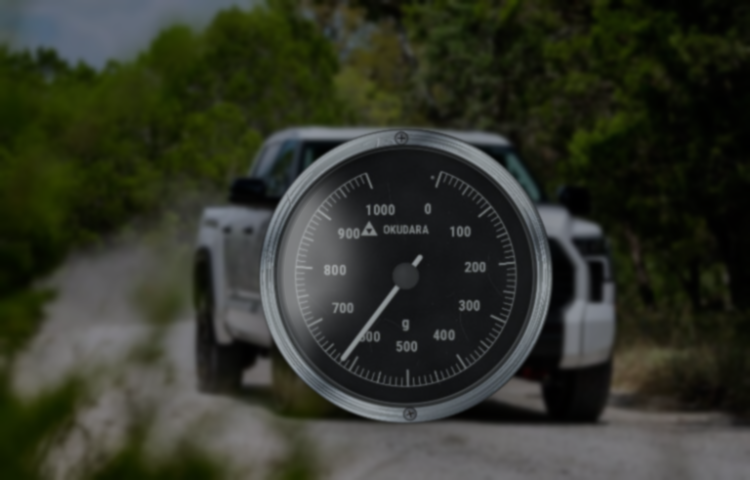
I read {"value": 620, "unit": "g"}
